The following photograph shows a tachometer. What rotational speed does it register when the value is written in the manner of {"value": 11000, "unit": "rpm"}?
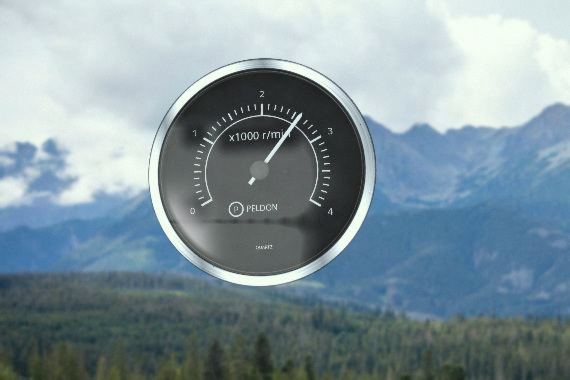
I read {"value": 2600, "unit": "rpm"}
